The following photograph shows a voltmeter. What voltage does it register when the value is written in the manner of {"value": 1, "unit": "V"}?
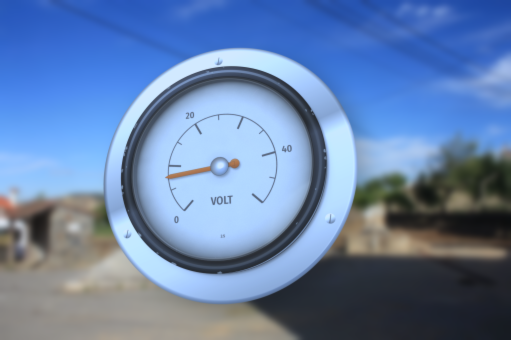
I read {"value": 7.5, "unit": "V"}
